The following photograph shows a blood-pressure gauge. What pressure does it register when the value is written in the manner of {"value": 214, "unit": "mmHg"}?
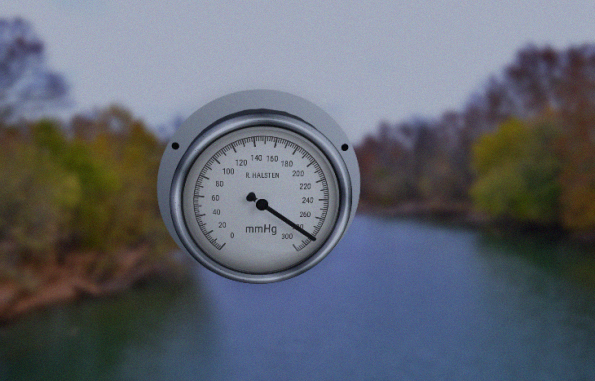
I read {"value": 280, "unit": "mmHg"}
